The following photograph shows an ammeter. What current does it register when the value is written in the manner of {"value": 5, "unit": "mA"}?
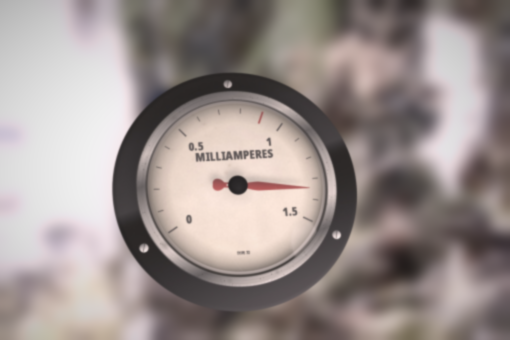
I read {"value": 1.35, "unit": "mA"}
